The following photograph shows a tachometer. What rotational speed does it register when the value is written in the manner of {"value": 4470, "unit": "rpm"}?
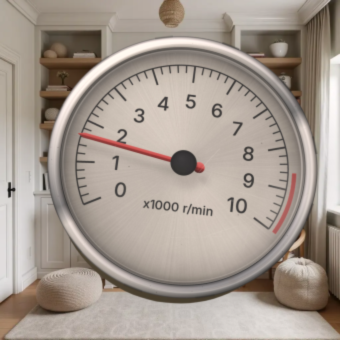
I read {"value": 1600, "unit": "rpm"}
